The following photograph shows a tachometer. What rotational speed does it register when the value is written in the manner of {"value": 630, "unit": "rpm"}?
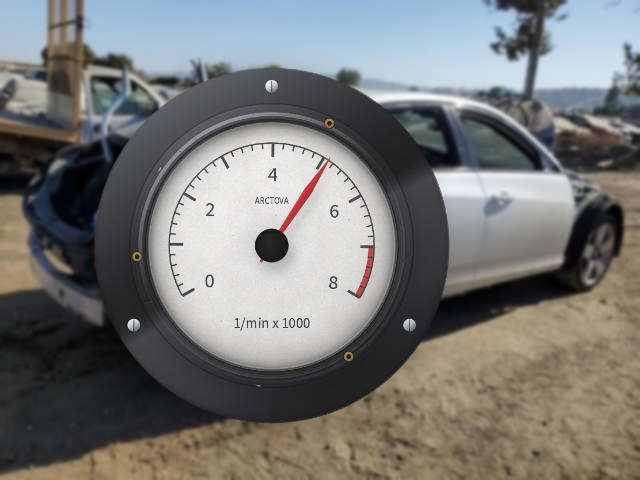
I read {"value": 5100, "unit": "rpm"}
